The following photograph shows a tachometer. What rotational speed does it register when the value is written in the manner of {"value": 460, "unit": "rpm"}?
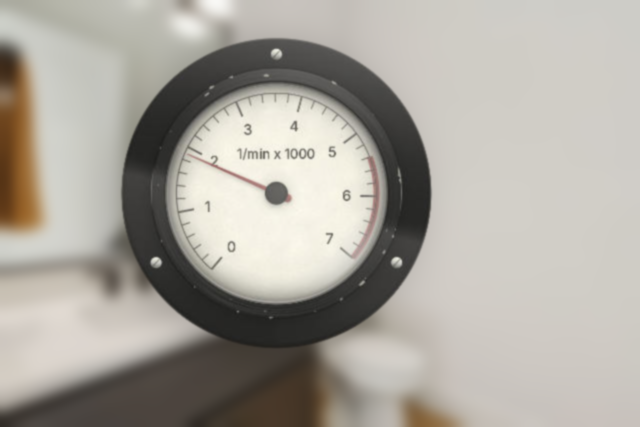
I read {"value": 1900, "unit": "rpm"}
